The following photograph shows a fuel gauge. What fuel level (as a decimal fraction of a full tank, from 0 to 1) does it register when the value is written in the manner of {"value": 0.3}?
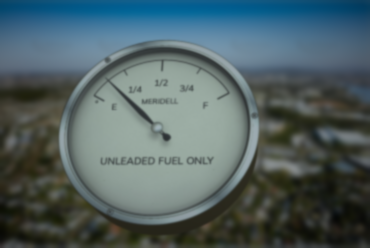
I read {"value": 0.125}
